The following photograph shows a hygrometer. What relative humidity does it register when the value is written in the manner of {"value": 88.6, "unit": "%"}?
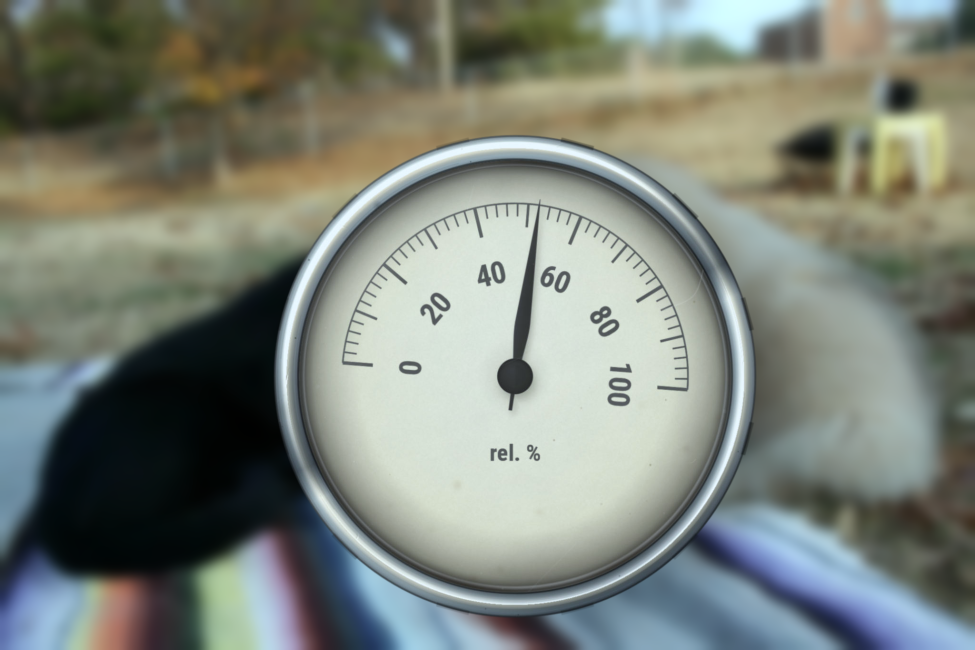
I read {"value": 52, "unit": "%"}
